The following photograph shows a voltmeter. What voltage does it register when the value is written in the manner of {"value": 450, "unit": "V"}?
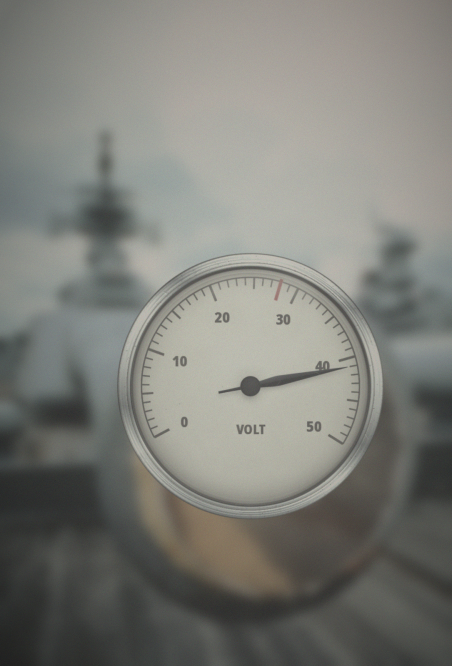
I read {"value": 41, "unit": "V"}
